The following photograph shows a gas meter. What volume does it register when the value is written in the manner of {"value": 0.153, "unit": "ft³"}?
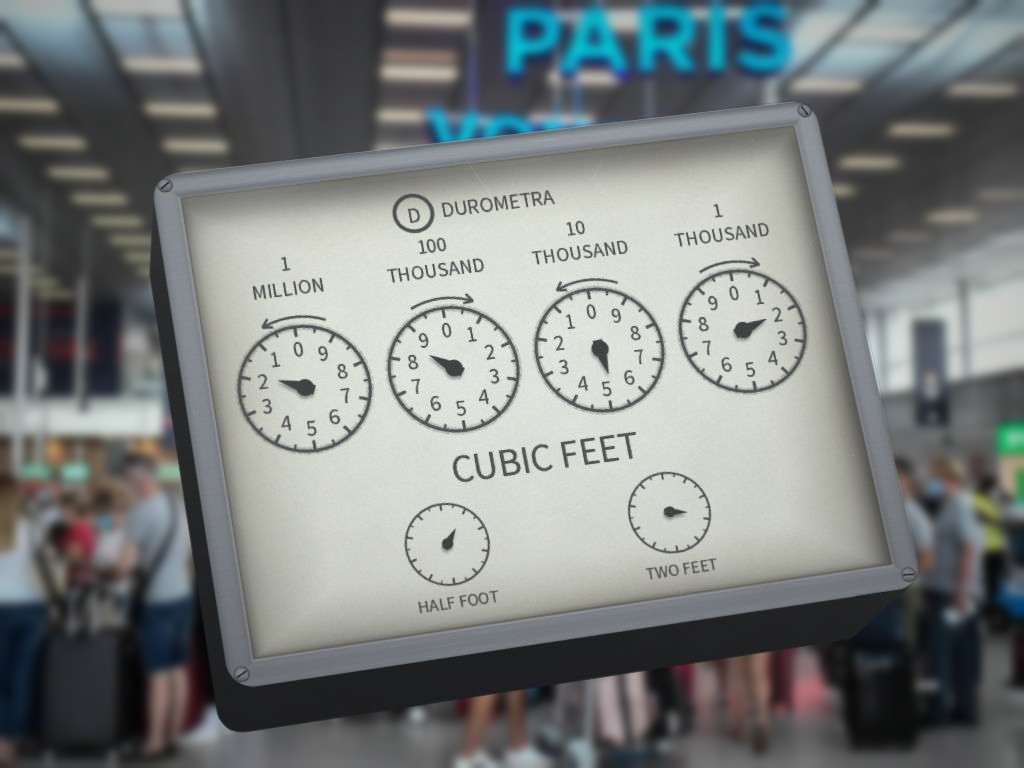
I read {"value": 185200, "unit": "ft³"}
